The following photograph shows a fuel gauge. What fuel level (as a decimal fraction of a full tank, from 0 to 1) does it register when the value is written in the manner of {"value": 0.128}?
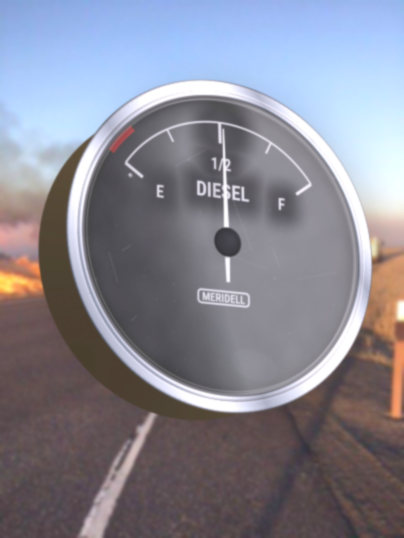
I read {"value": 0.5}
